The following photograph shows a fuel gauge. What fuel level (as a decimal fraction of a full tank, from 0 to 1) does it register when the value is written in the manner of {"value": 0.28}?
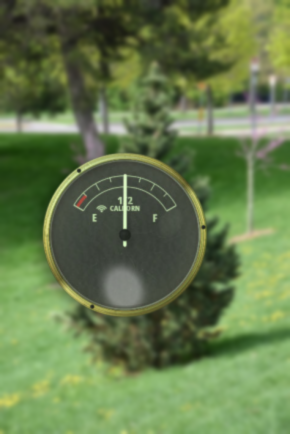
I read {"value": 0.5}
